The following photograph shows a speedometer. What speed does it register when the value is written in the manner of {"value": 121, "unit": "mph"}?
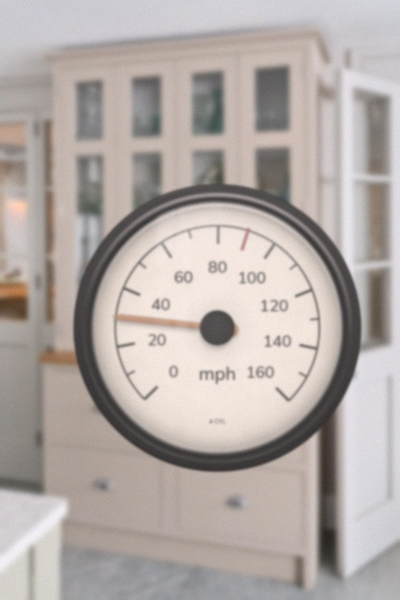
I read {"value": 30, "unit": "mph"}
